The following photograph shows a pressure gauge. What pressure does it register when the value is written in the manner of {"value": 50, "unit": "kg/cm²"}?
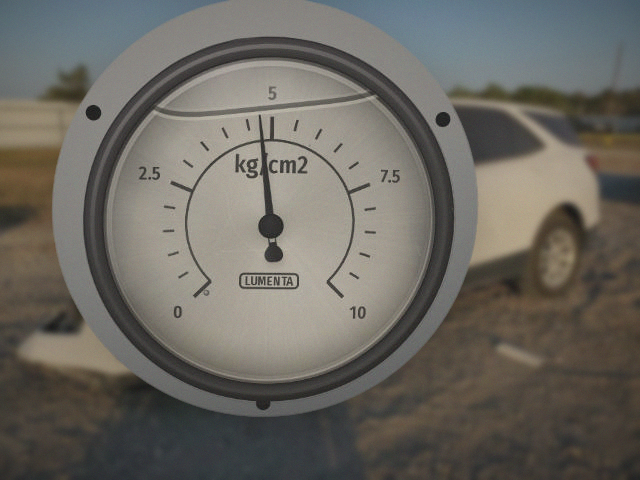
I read {"value": 4.75, "unit": "kg/cm²"}
